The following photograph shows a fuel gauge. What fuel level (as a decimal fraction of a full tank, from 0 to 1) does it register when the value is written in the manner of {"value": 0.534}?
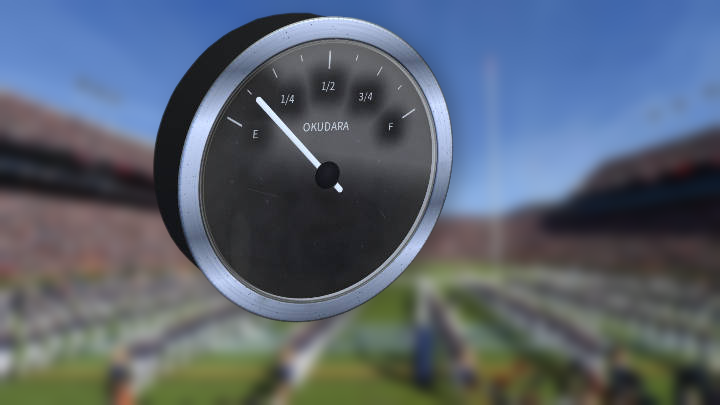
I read {"value": 0.125}
